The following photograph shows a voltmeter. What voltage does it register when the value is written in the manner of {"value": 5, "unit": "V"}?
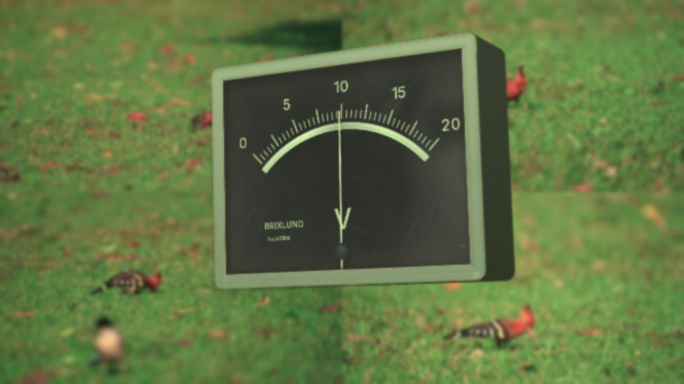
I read {"value": 10, "unit": "V"}
